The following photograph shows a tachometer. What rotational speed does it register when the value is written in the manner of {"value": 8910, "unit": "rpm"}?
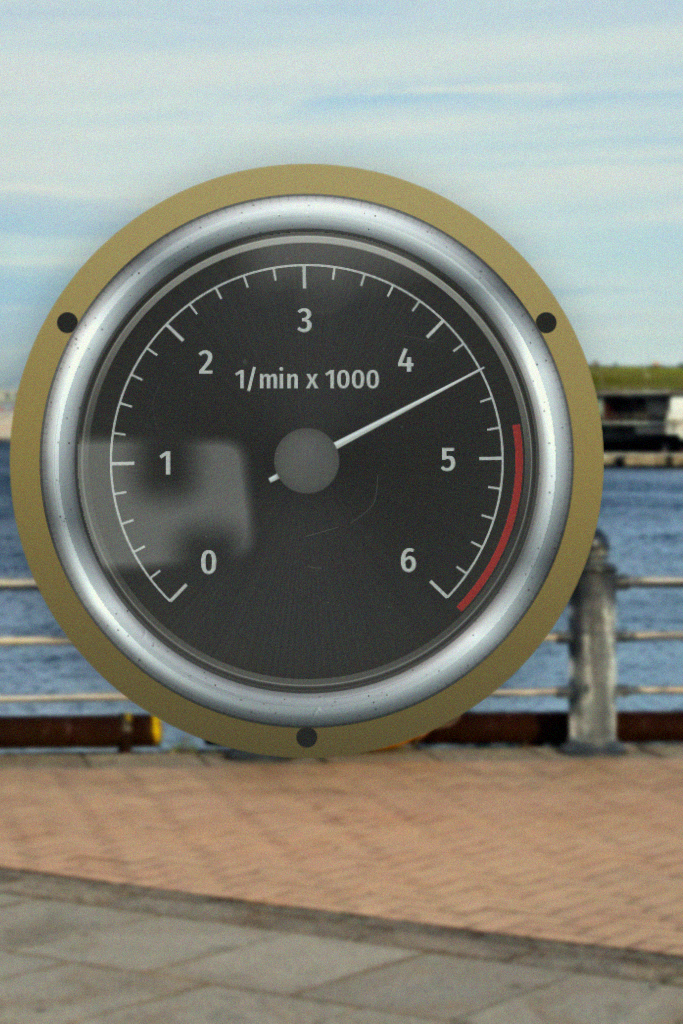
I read {"value": 4400, "unit": "rpm"}
